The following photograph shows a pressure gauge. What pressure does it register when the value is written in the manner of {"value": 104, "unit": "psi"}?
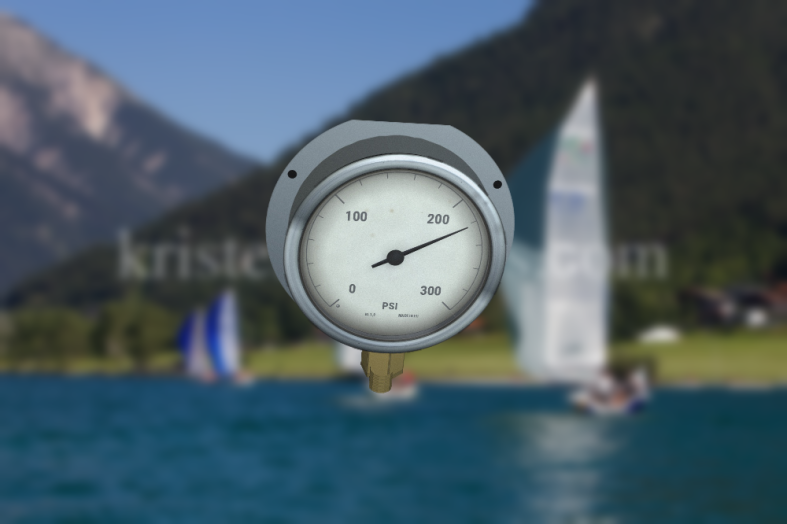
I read {"value": 220, "unit": "psi"}
